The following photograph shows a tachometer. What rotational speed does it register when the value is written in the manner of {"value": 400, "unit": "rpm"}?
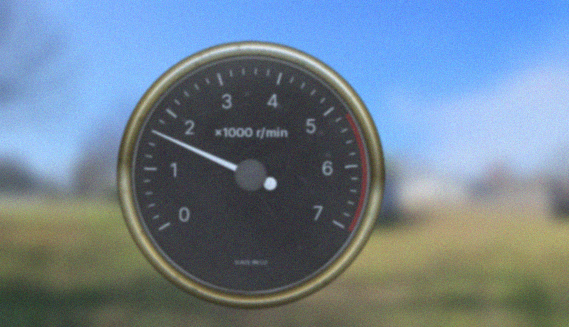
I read {"value": 1600, "unit": "rpm"}
